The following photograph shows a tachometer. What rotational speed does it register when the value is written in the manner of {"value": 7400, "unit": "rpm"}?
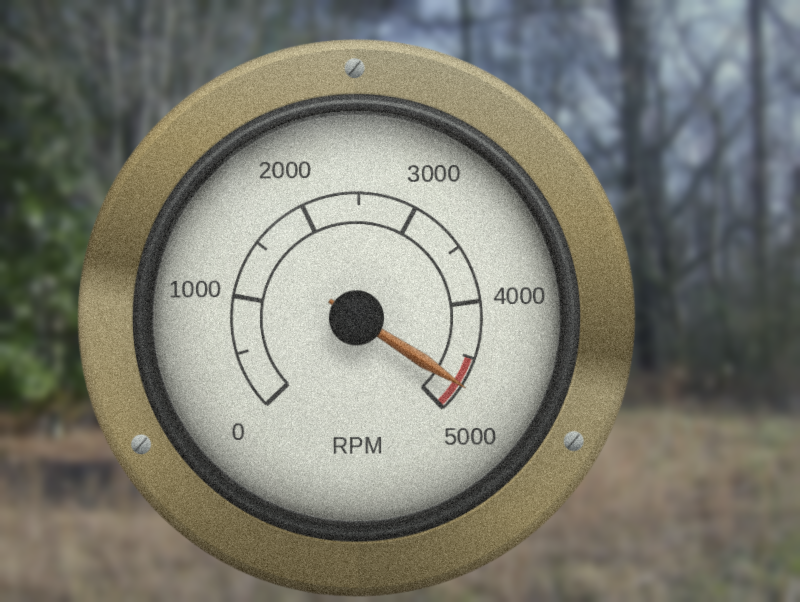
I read {"value": 4750, "unit": "rpm"}
